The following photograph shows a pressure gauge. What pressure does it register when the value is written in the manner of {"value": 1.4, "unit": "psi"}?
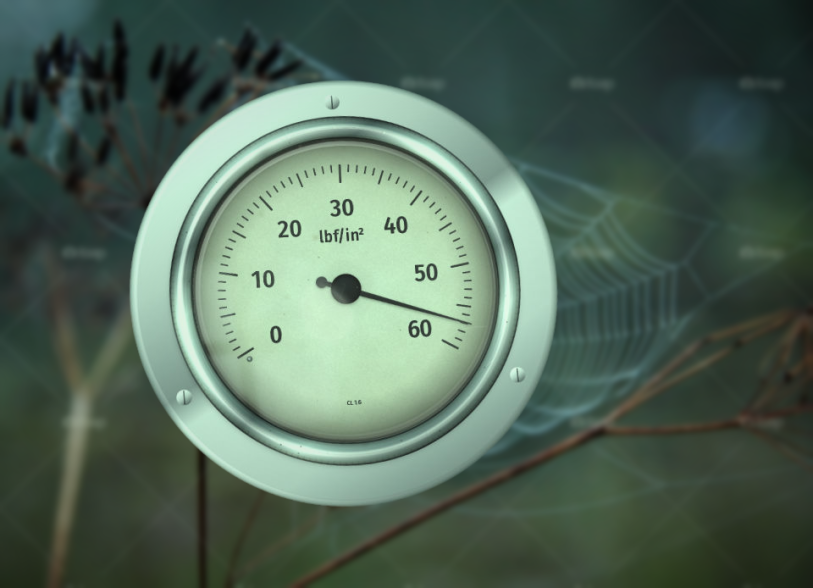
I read {"value": 57, "unit": "psi"}
